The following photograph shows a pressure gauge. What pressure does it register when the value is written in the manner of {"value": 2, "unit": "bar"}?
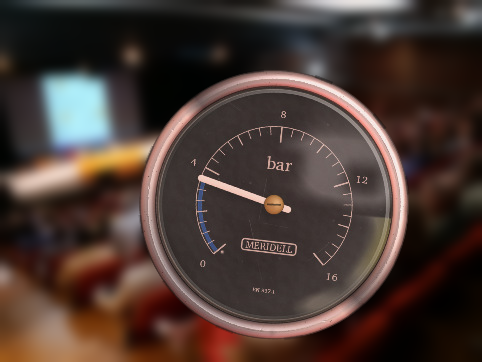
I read {"value": 3.5, "unit": "bar"}
